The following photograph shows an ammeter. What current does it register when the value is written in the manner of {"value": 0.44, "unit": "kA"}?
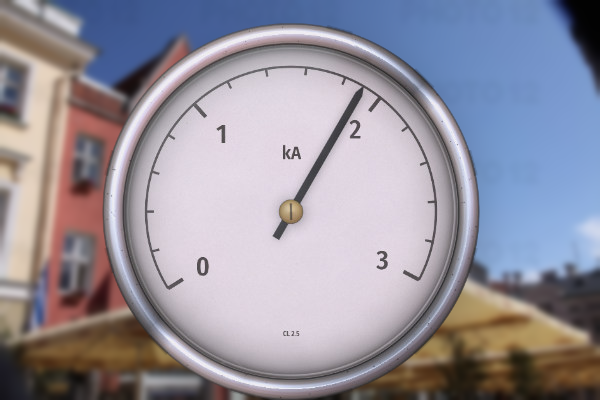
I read {"value": 1.9, "unit": "kA"}
